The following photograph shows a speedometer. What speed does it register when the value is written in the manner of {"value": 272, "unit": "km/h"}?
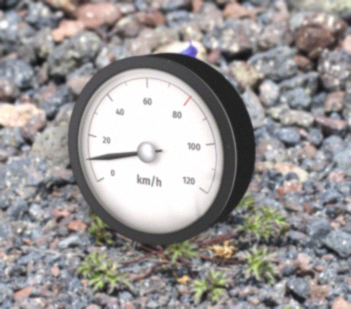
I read {"value": 10, "unit": "km/h"}
